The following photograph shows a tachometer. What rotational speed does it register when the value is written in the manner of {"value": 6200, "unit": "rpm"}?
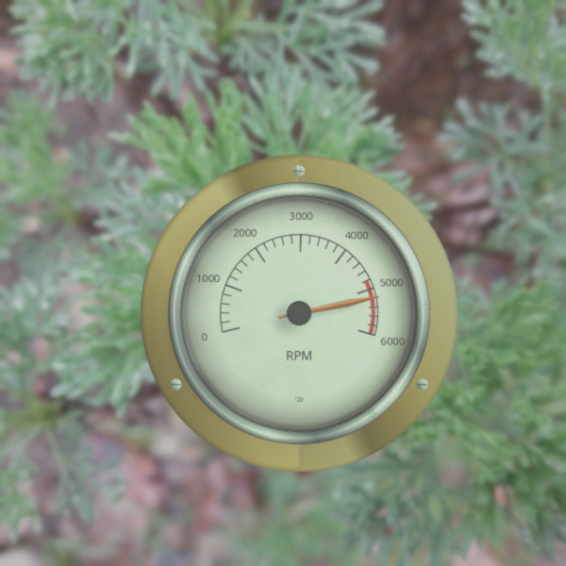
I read {"value": 5200, "unit": "rpm"}
